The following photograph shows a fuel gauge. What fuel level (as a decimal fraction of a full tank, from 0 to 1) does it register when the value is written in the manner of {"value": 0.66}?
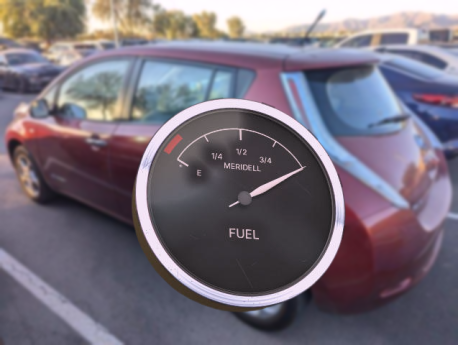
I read {"value": 1}
